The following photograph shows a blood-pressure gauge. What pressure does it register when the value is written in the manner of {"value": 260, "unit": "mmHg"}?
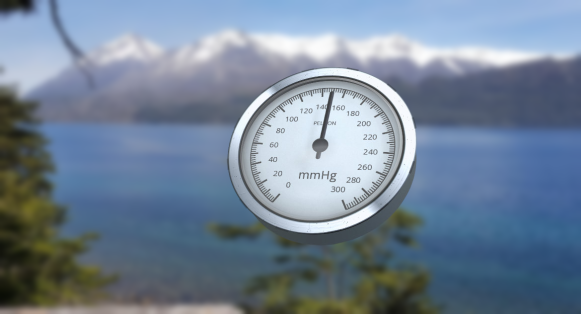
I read {"value": 150, "unit": "mmHg"}
